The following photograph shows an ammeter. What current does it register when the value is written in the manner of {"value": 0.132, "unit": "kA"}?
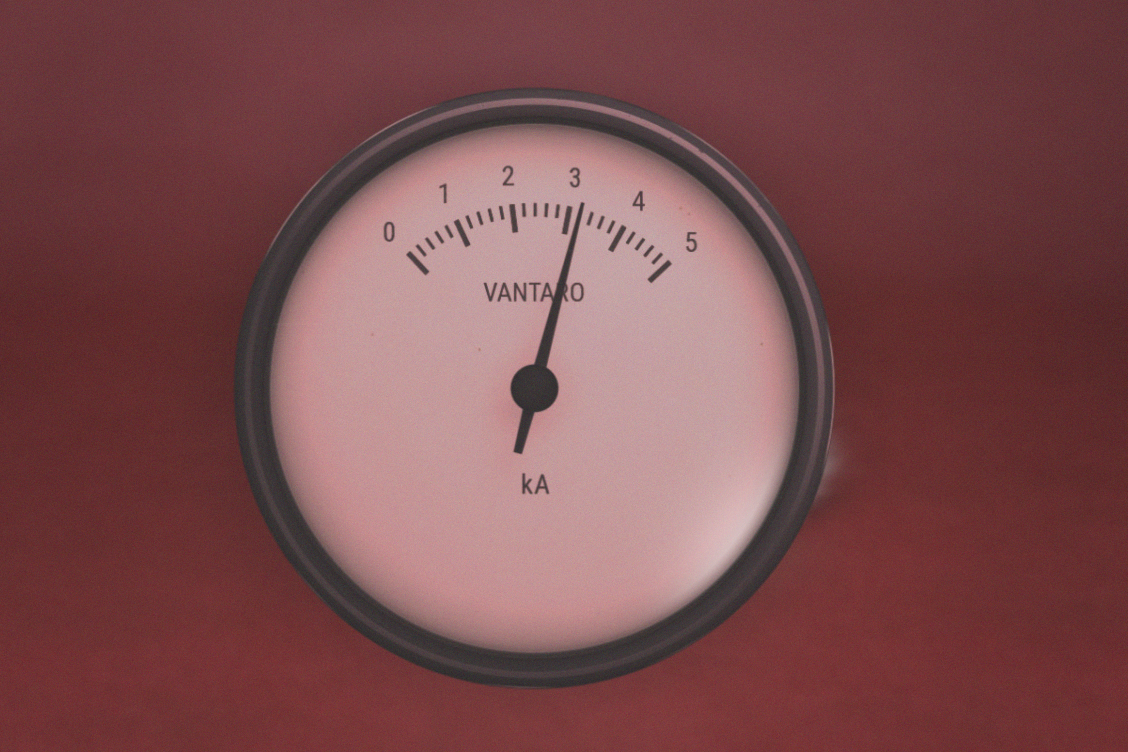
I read {"value": 3.2, "unit": "kA"}
